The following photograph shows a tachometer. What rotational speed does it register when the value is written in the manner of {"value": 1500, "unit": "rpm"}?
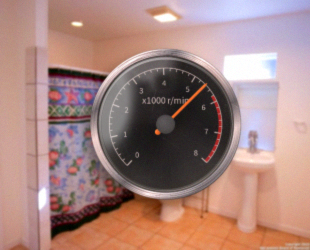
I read {"value": 5400, "unit": "rpm"}
